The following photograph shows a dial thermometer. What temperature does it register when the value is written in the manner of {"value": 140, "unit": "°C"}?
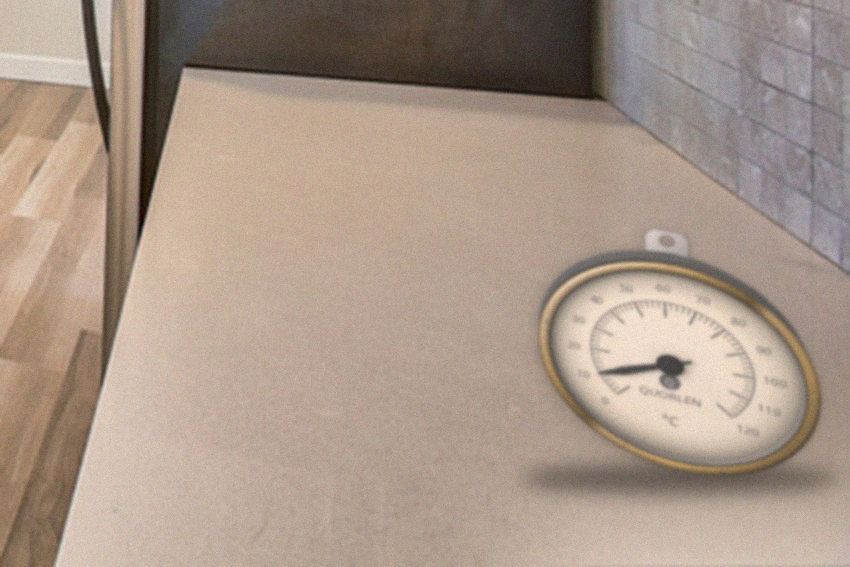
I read {"value": 10, "unit": "°C"}
